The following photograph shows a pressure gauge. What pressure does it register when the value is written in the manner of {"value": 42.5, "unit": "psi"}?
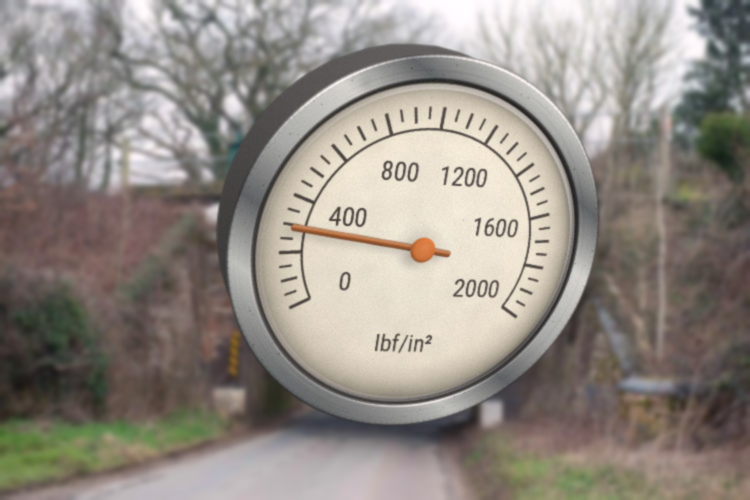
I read {"value": 300, "unit": "psi"}
